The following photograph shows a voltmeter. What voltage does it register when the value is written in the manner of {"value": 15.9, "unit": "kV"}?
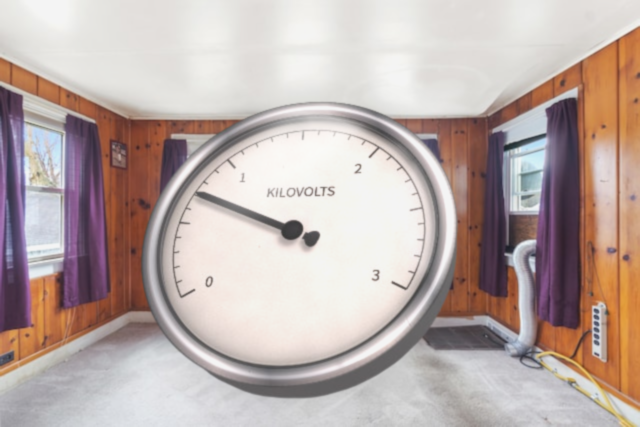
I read {"value": 0.7, "unit": "kV"}
